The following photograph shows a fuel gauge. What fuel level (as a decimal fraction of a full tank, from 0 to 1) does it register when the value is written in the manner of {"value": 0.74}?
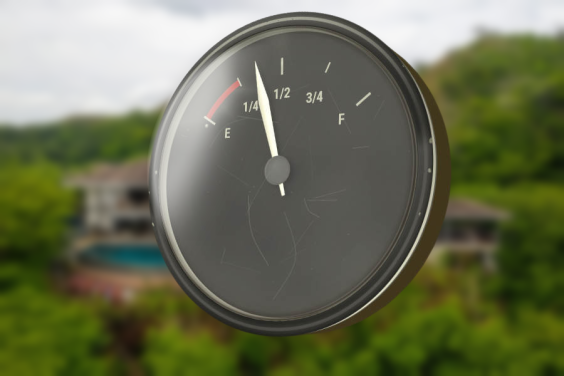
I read {"value": 0.375}
